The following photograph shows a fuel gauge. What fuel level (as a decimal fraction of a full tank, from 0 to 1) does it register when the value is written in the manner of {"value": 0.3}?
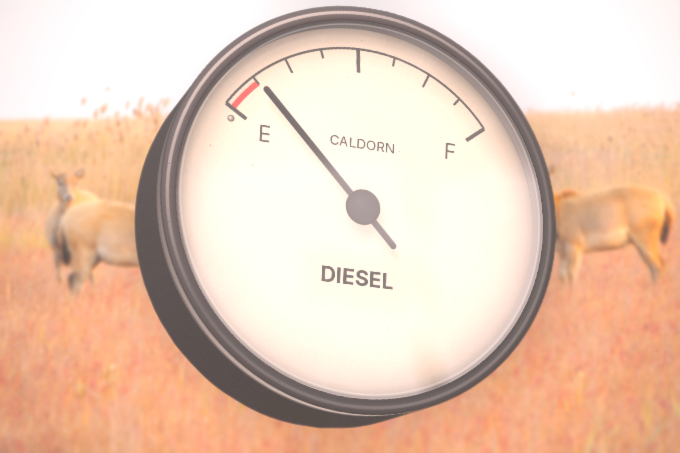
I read {"value": 0.125}
